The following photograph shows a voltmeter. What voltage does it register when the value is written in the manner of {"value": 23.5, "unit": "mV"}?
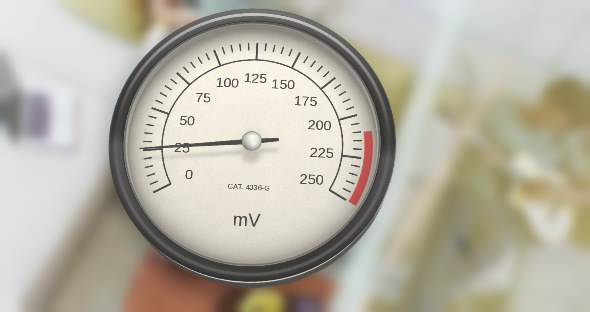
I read {"value": 25, "unit": "mV"}
